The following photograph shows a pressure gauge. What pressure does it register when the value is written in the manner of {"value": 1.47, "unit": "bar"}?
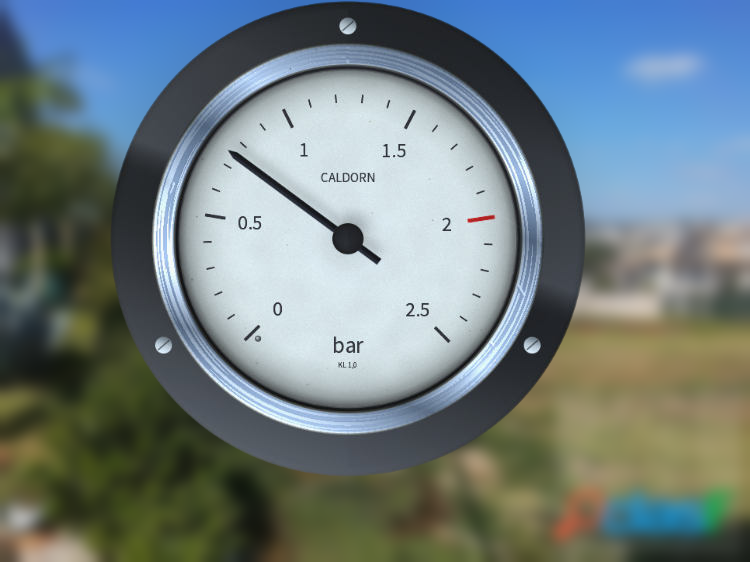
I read {"value": 0.75, "unit": "bar"}
